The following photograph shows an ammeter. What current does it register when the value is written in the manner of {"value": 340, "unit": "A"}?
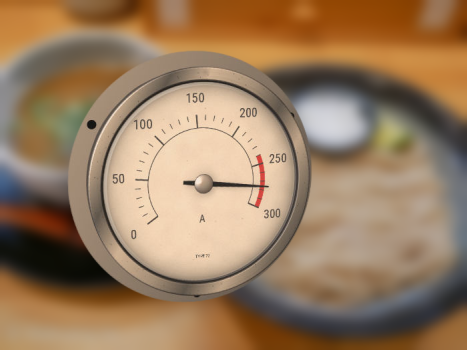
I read {"value": 275, "unit": "A"}
